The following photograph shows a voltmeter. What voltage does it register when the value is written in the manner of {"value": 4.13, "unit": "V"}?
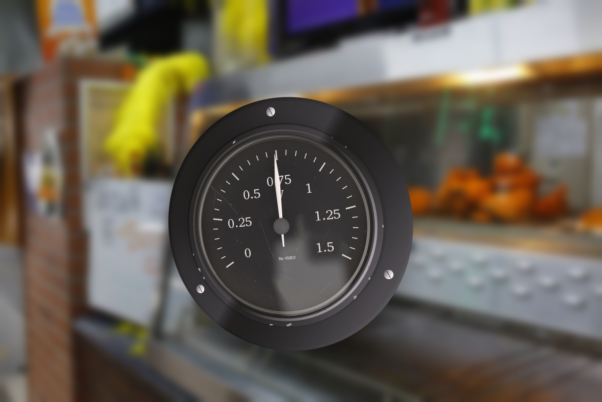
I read {"value": 0.75, "unit": "V"}
